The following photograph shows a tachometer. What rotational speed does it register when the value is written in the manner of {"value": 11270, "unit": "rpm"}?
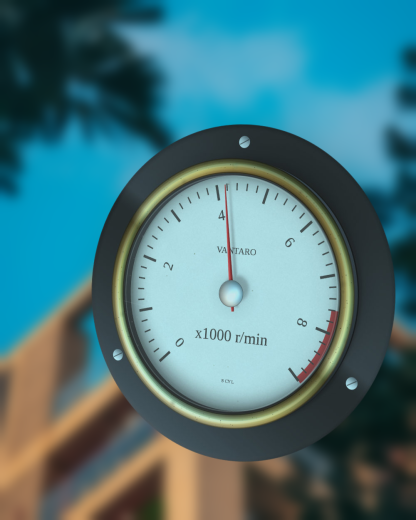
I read {"value": 4200, "unit": "rpm"}
